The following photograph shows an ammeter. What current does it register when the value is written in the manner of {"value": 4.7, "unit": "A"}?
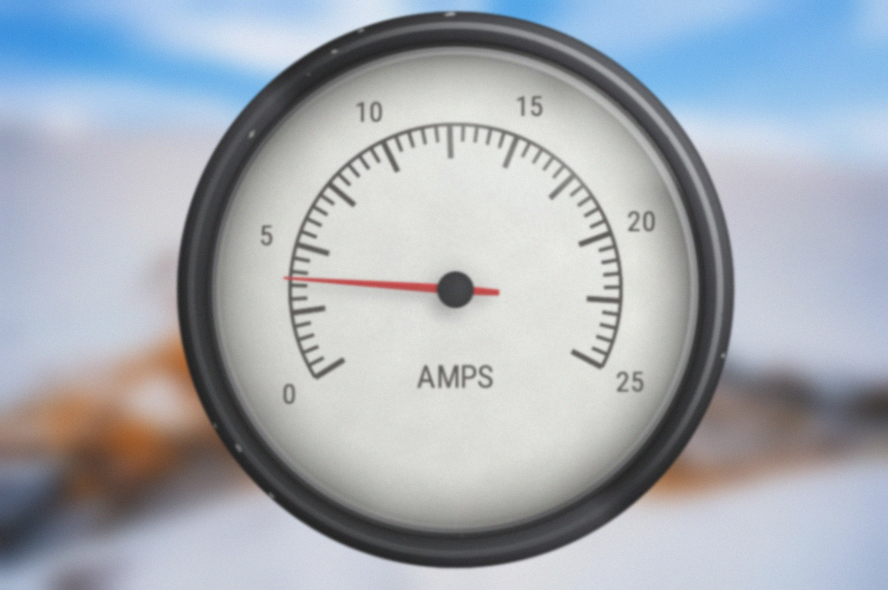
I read {"value": 3.75, "unit": "A"}
